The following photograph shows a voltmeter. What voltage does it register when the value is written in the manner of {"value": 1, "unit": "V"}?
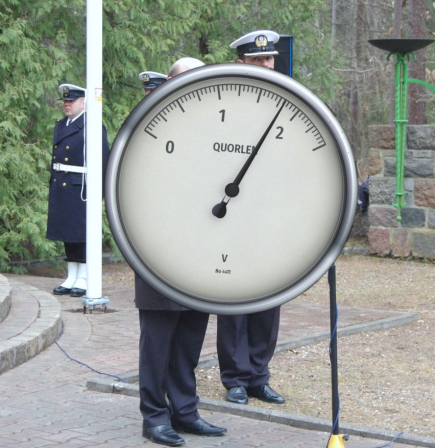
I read {"value": 1.8, "unit": "V"}
